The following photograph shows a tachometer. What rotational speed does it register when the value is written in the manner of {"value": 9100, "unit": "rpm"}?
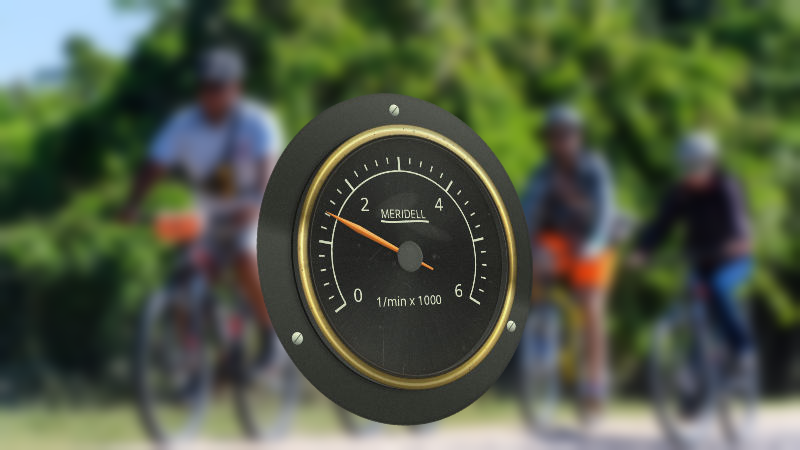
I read {"value": 1400, "unit": "rpm"}
